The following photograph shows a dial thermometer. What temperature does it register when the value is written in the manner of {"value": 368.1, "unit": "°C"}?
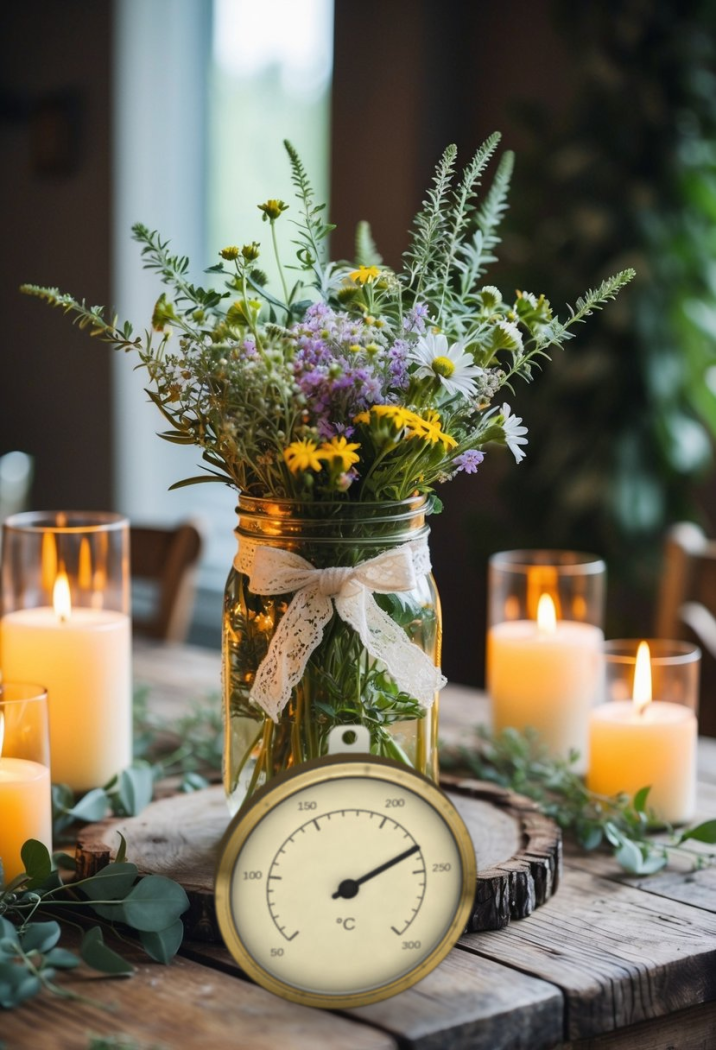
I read {"value": 230, "unit": "°C"}
